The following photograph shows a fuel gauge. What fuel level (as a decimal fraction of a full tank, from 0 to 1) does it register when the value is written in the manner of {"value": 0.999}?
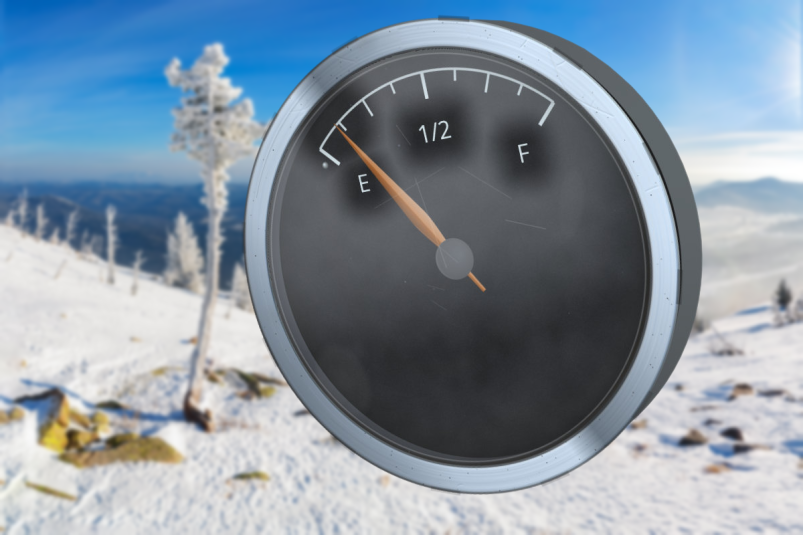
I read {"value": 0.125}
